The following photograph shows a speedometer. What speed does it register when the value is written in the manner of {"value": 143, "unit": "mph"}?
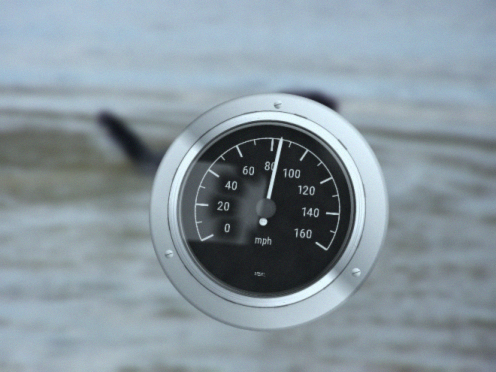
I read {"value": 85, "unit": "mph"}
